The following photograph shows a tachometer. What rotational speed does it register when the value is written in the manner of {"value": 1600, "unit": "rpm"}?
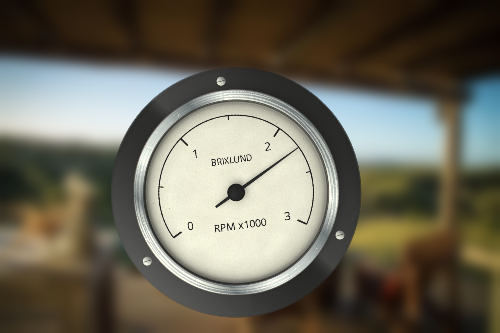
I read {"value": 2250, "unit": "rpm"}
